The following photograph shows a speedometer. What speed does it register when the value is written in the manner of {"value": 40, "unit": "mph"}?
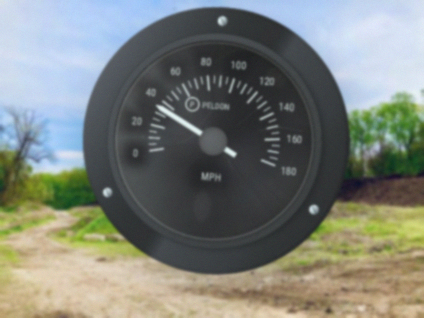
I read {"value": 35, "unit": "mph"}
